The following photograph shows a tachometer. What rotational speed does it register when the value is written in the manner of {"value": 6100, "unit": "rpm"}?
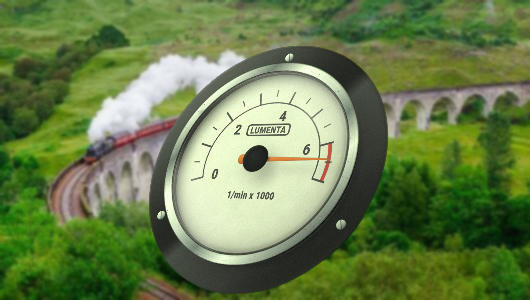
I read {"value": 6500, "unit": "rpm"}
